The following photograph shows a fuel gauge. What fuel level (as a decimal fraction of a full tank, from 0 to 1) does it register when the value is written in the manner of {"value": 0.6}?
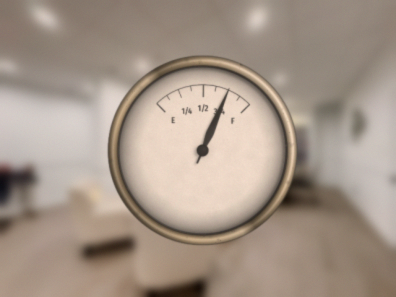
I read {"value": 0.75}
